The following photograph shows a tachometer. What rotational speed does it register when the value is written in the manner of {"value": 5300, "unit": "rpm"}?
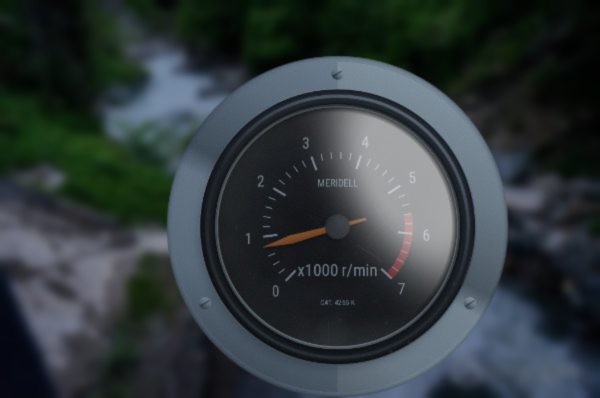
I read {"value": 800, "unit": "rpm"}
